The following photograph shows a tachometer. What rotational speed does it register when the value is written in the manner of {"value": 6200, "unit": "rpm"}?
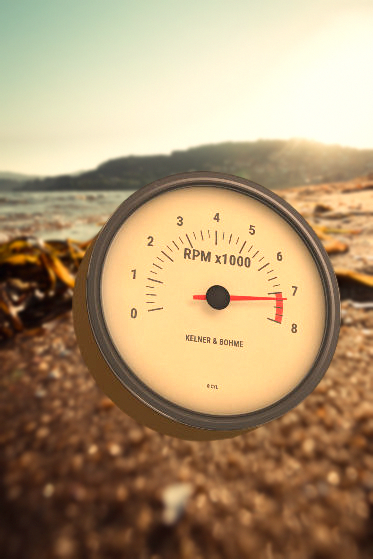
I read {"value": 7250, "unit": "rpm"}
